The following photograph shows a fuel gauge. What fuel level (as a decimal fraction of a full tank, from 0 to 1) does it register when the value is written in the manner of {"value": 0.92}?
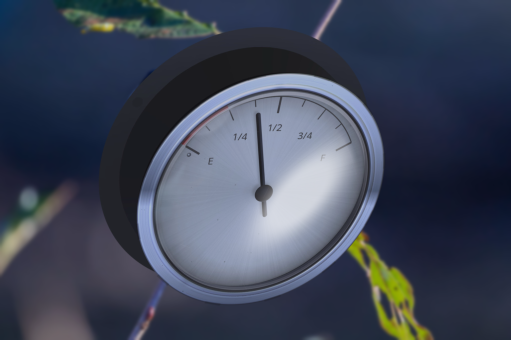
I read {"value": 0.375}
